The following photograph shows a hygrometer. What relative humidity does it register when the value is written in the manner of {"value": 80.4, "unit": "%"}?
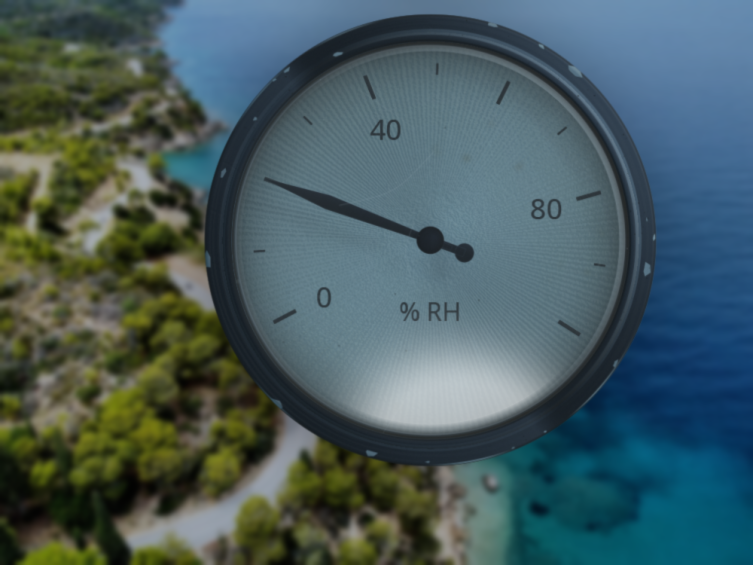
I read {"value": 20, "unit": "%"}
